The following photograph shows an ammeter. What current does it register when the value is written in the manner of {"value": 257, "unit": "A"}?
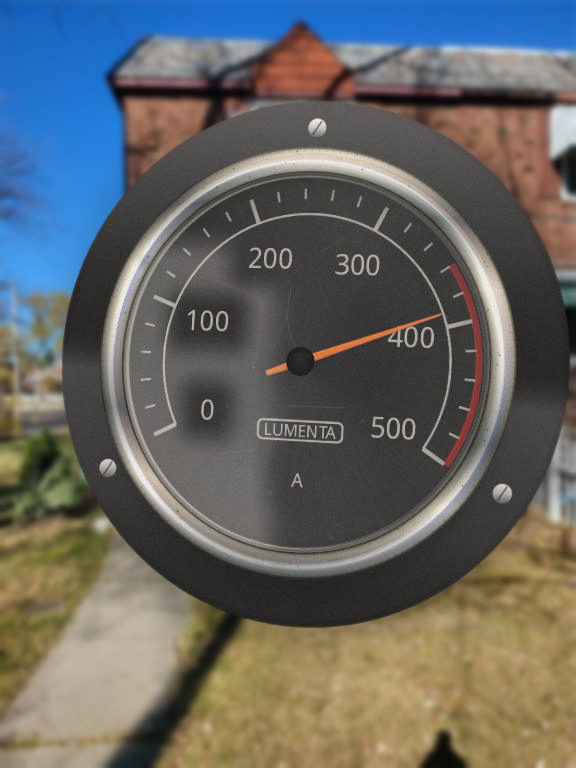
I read {"value": 390, "unit": "A"}
